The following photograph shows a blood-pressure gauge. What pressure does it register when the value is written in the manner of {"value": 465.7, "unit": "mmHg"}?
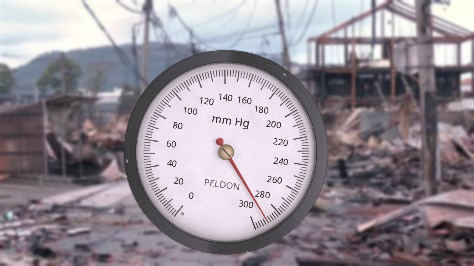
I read {"value": 290, "unit": "mmHg"}
